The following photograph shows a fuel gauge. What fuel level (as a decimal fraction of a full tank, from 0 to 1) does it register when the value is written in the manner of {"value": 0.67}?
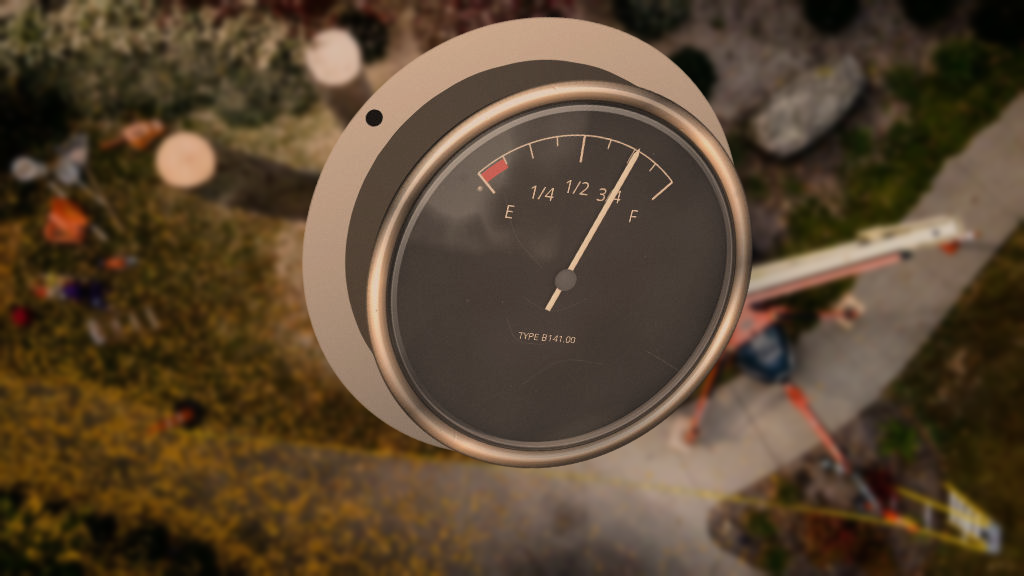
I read {"value": 0.75}
